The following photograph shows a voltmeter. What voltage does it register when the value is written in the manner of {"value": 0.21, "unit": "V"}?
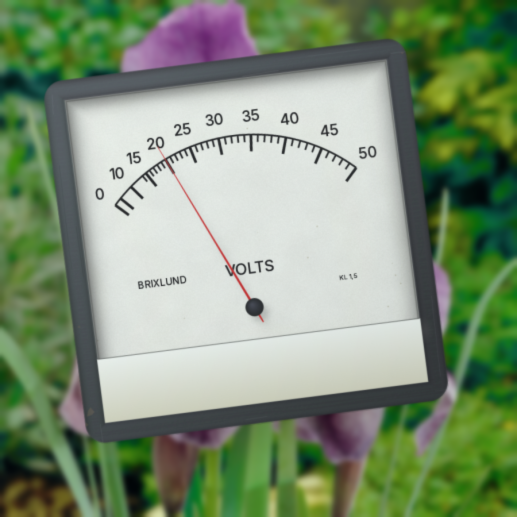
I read {"value": 20, "unit": "V"}
